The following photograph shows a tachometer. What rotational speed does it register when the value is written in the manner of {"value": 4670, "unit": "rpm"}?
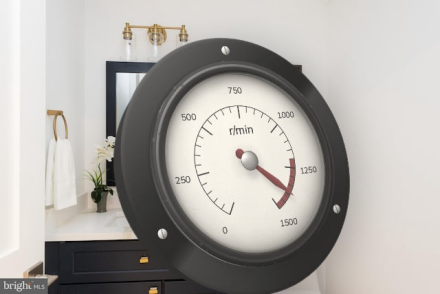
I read {"value": 1400, "unit": "rpm"}
